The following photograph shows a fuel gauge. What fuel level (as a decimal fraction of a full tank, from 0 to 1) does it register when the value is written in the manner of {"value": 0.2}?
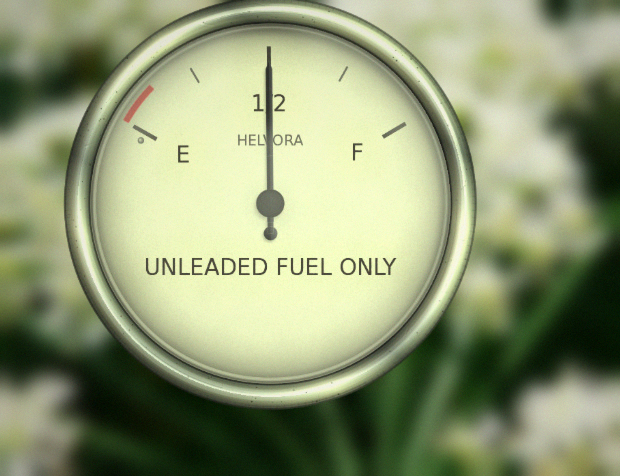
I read {"value": 0.5}
